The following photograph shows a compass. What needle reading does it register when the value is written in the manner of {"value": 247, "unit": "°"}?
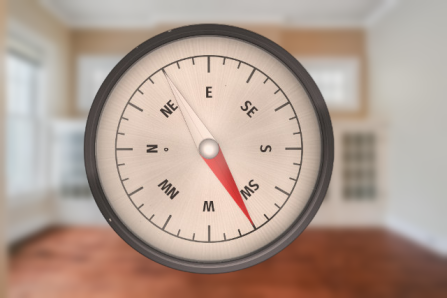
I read {"value": 240, "unit": "°"}
